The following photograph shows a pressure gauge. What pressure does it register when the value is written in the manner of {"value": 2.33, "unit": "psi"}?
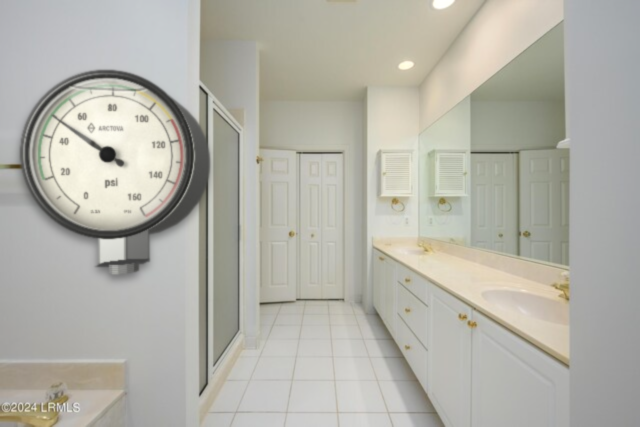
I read {"value": 50, "unit": "psi"}
